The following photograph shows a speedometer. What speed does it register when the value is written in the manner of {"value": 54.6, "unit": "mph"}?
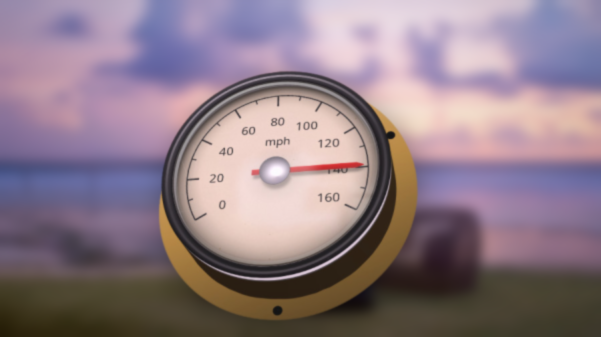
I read {"value": 140, "unit": "mph"}
